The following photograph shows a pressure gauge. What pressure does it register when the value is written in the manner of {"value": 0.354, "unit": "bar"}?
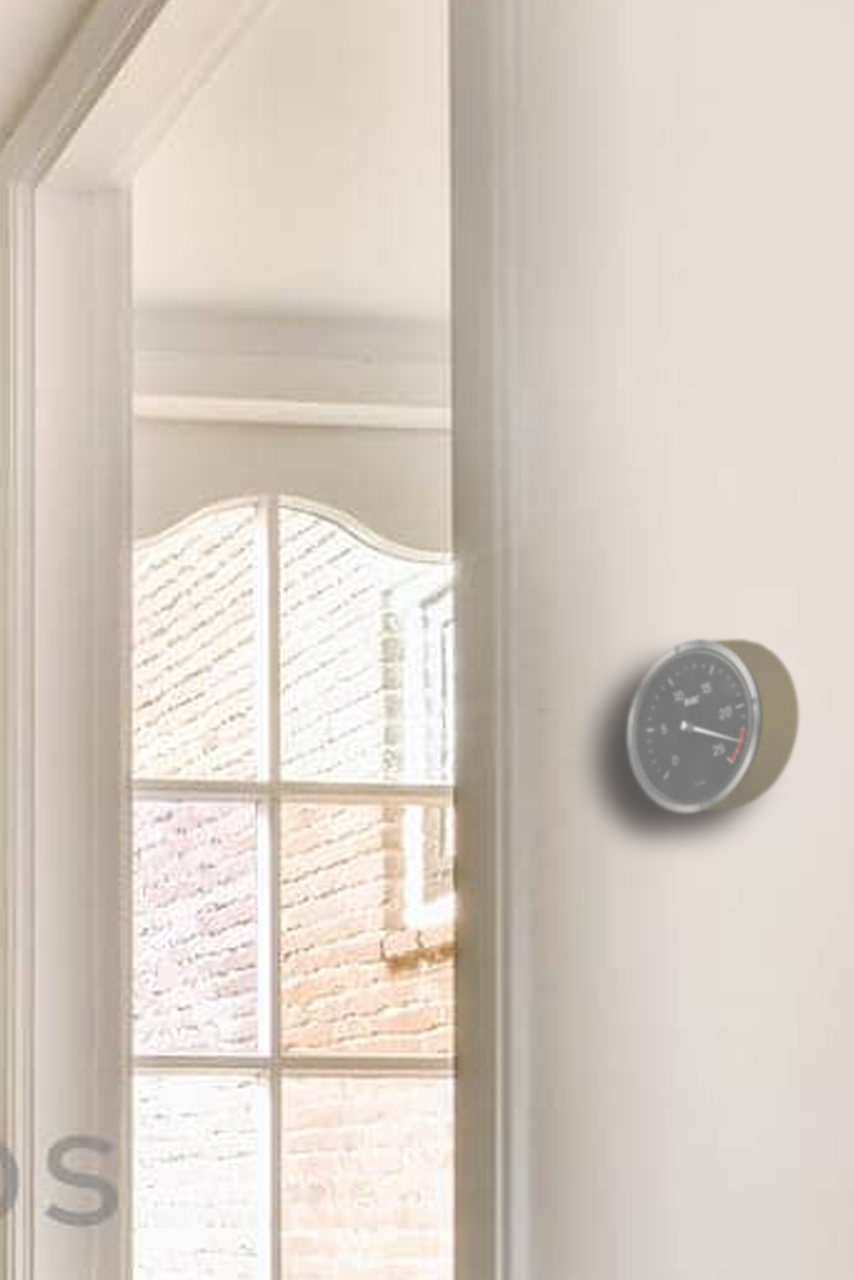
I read {"value": 23, "unit": "bar"}
